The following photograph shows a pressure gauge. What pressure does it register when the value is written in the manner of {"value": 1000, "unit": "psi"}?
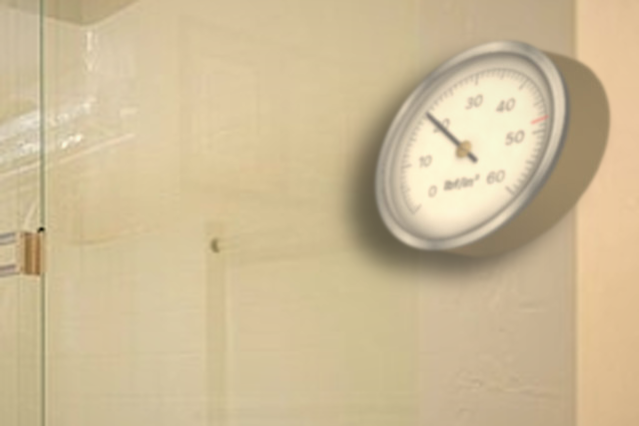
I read {"value": 20, "unit": "psi"}
